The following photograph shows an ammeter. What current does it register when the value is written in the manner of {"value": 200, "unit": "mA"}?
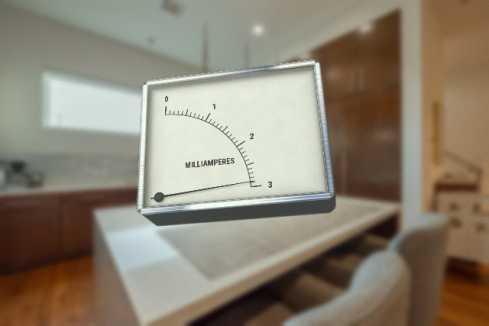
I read {"value": 2.9, "unit": "mA"}
